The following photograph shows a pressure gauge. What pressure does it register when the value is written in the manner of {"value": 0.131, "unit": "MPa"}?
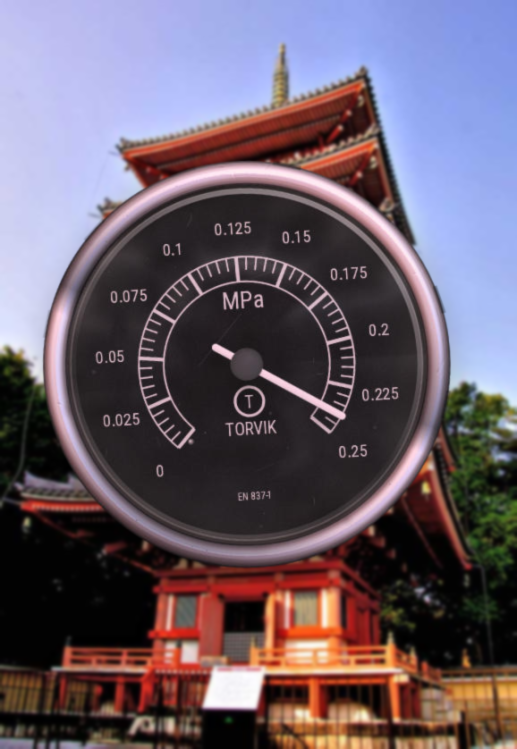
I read {"value": 0.24, "unit": "MPa"}
